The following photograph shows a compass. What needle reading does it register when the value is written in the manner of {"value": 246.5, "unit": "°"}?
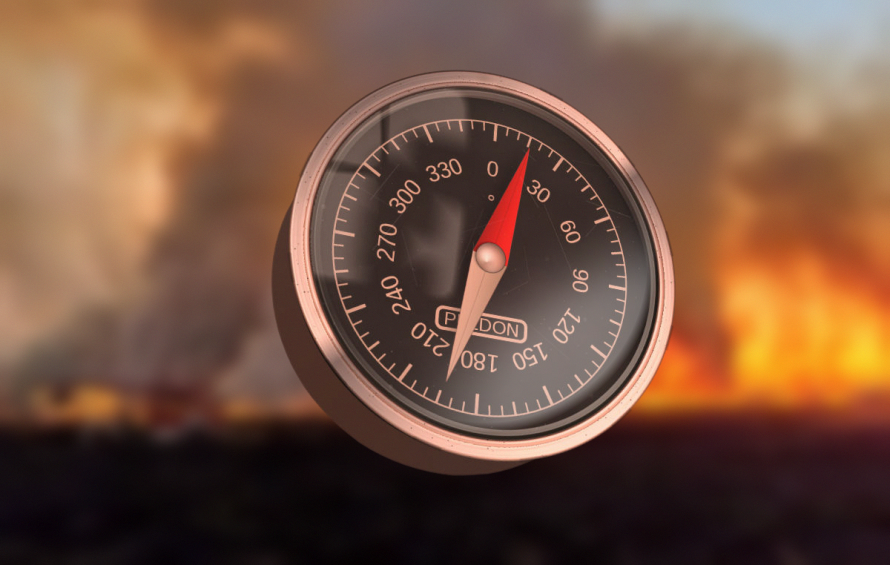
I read {"value": 15, "unit": "°"}
